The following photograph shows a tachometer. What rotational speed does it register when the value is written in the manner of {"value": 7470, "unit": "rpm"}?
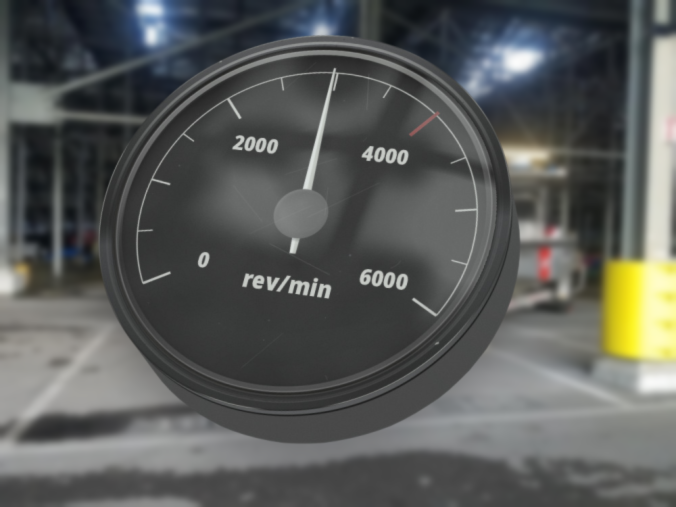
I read {"value": 3000, "unit": "rpm"}
